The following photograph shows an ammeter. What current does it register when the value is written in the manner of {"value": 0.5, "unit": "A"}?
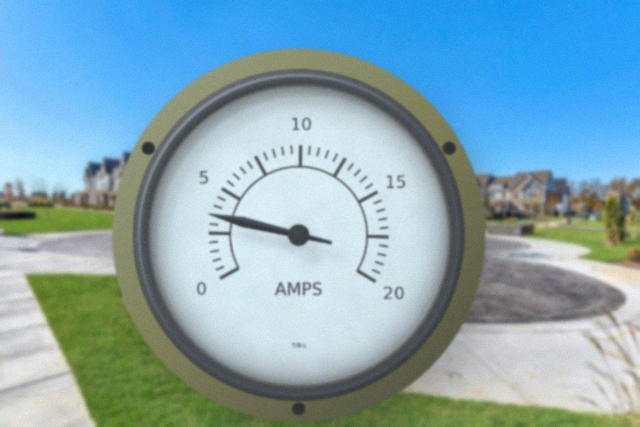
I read {"value": 3.5, "unit": "A"}
